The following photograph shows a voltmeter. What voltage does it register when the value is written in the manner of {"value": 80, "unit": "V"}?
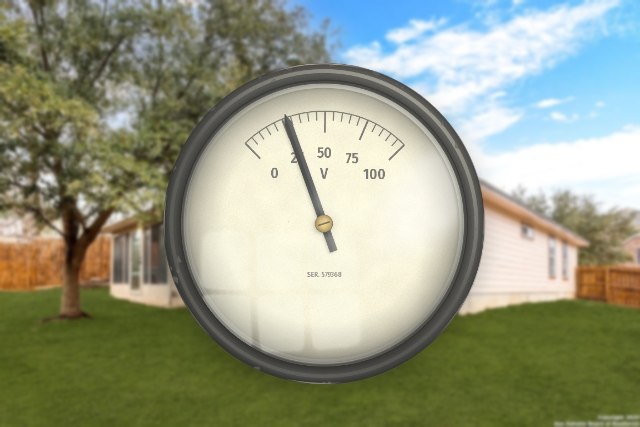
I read {"value": 27.5, "unit": "V"}
